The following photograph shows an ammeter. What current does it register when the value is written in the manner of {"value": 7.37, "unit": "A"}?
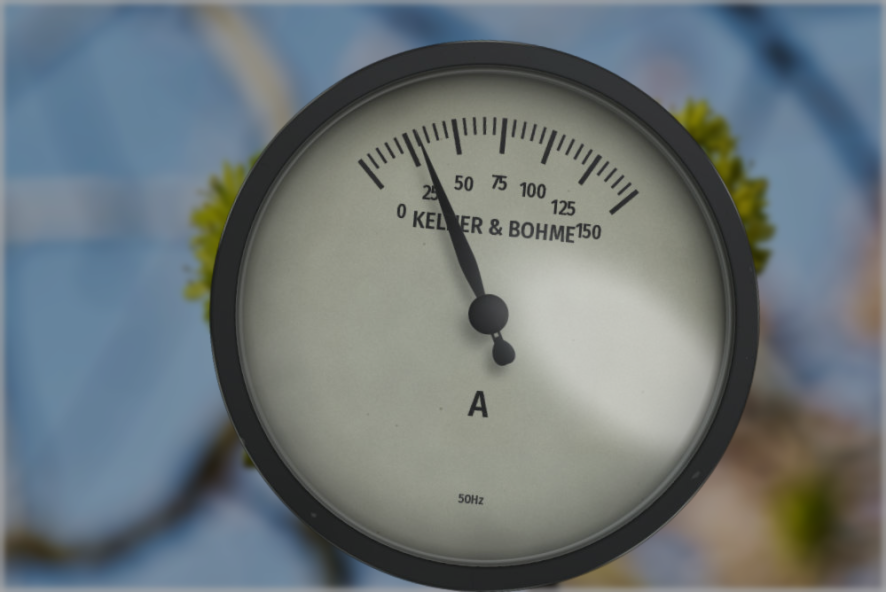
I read {"value": 30, "unit": "A"}
